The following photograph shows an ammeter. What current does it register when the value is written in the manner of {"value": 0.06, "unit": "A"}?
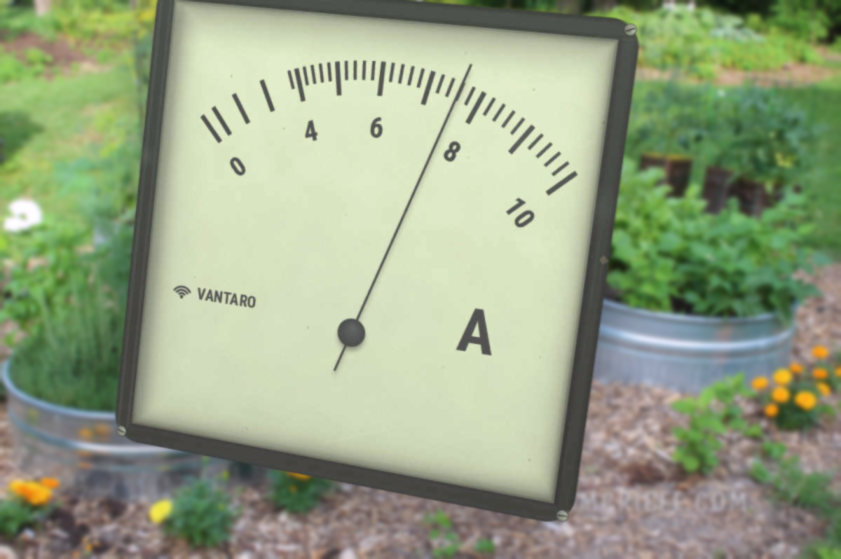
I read {"value": 7.6, "unit": "A"}
